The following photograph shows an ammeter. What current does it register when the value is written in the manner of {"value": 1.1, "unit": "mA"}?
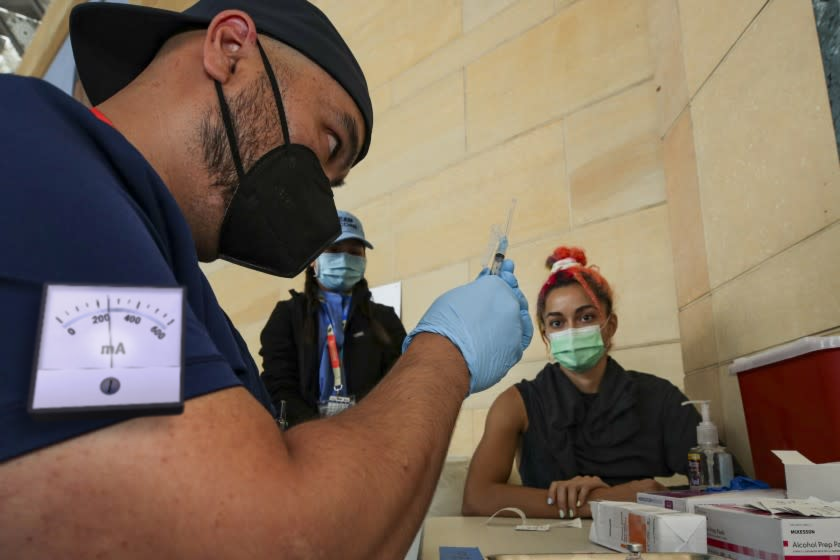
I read {"value": 250, "unit": "mA"}
